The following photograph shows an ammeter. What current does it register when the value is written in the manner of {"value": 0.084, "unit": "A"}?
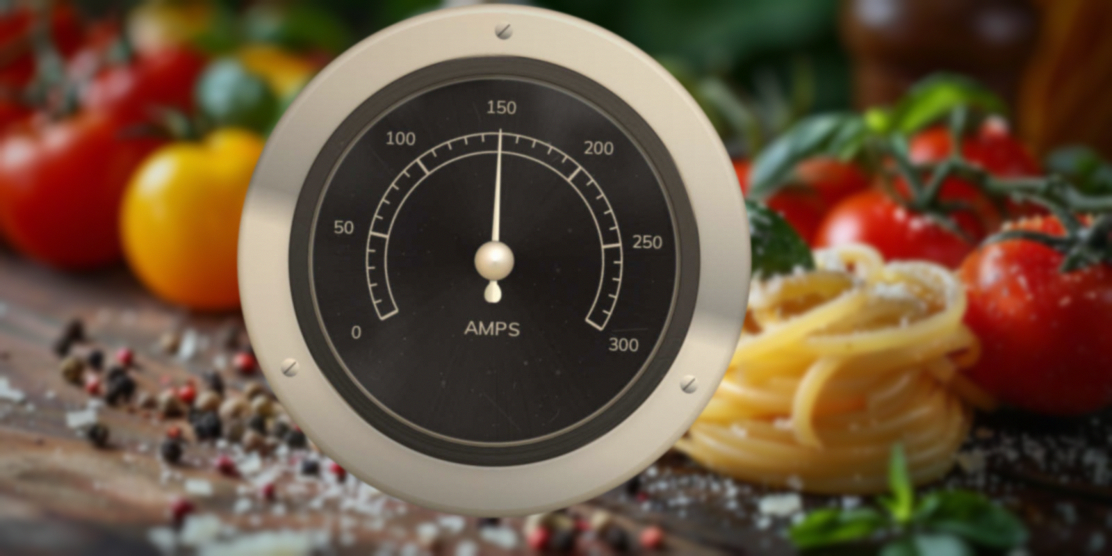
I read {"value": 150, "unit": "A"}
